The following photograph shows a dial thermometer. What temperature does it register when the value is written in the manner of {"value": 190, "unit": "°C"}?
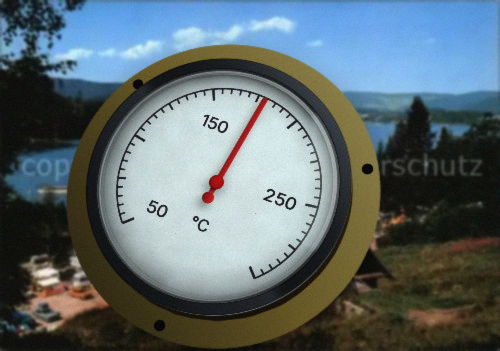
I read {"value": 180, "unit": "°C"}
